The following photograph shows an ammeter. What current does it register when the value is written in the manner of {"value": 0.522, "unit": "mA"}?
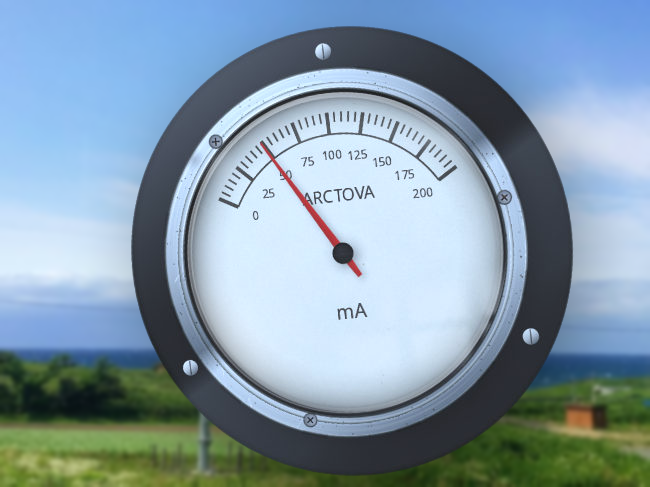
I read {"value": 50, "unit": "mA"}
